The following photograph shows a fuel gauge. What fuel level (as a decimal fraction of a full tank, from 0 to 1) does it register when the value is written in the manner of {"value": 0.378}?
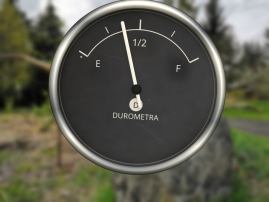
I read {"value": 0.375}
